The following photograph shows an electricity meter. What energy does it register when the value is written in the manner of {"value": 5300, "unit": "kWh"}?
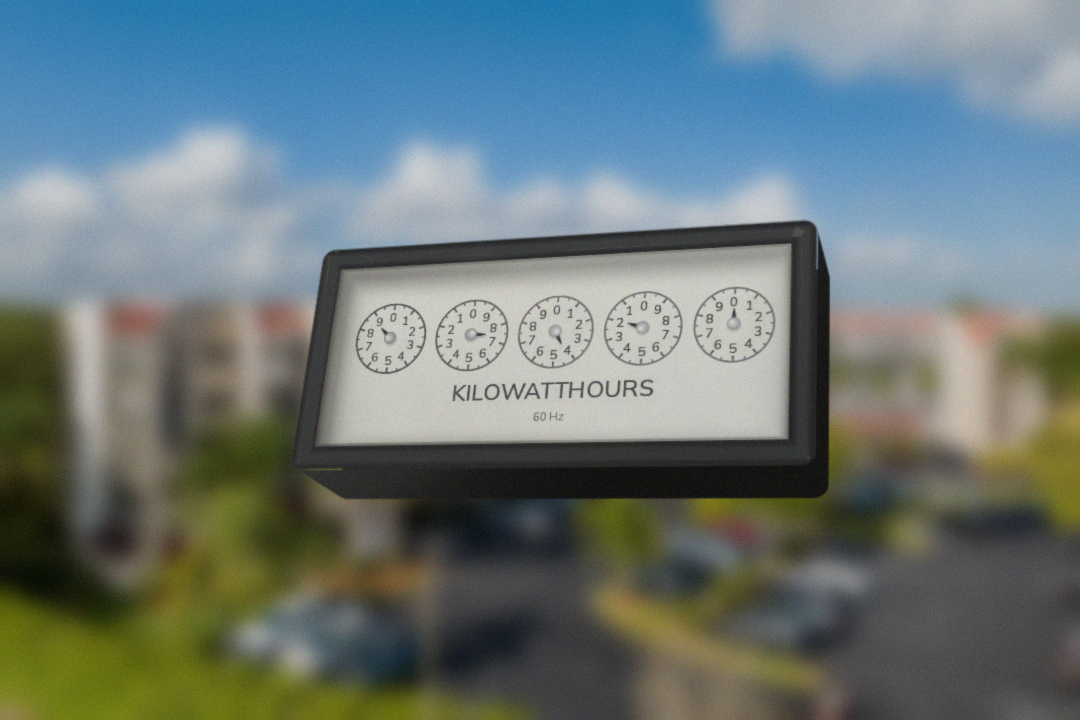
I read {"value": 87420, "unit": "kWh"}
